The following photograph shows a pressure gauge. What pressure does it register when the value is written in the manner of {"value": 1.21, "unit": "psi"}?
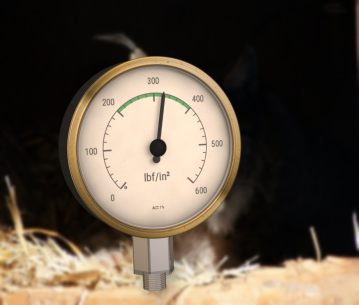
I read {"value": 320, "unit": "psi"}
